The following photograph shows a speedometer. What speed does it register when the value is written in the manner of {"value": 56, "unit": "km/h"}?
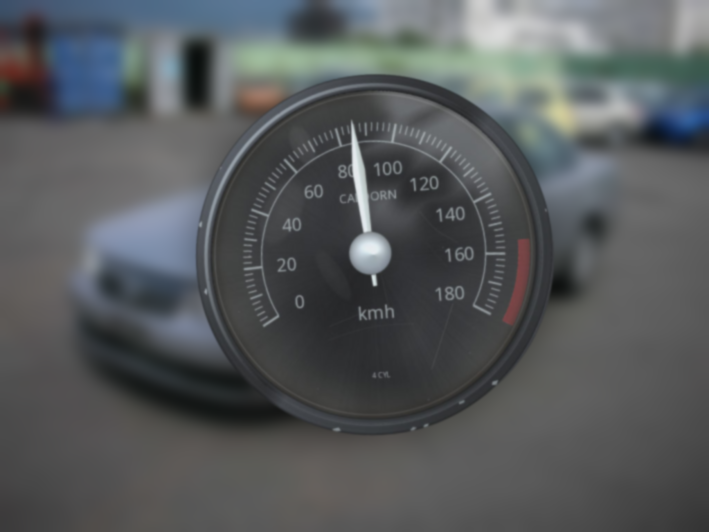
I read {"value": 86, "unit": "km/h"}
